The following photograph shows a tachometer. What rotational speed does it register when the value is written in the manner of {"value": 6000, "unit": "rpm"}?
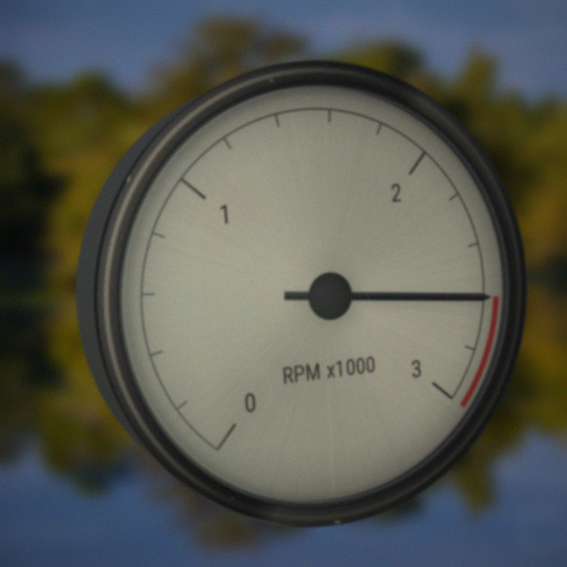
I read {"value": 2600, "unit": "rpm"}
